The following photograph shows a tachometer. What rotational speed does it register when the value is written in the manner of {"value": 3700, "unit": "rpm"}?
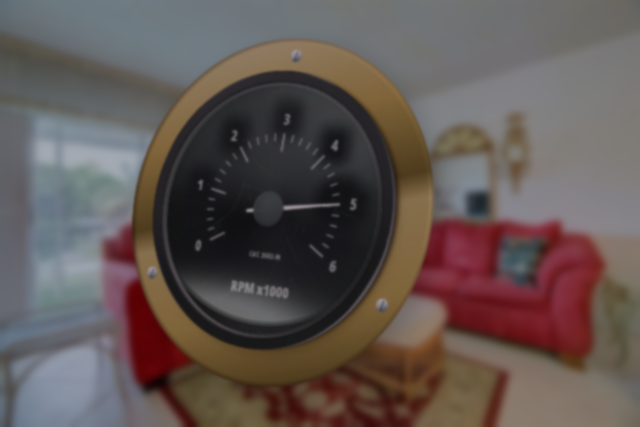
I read {"value": 5000, "unit": "rpm"}
